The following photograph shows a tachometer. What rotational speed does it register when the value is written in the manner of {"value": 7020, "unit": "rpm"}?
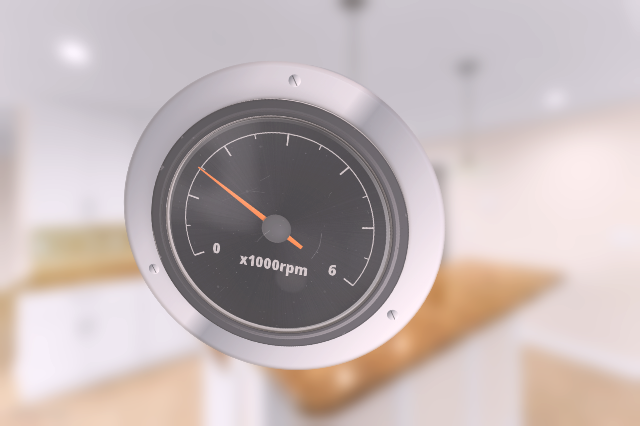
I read {"value": 1500, "unit": "rpm"}
